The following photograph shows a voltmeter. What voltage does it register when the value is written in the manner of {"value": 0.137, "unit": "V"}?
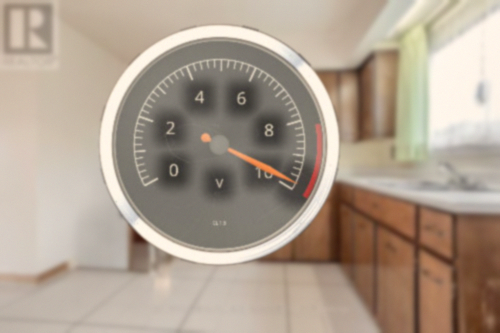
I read {"value": 9.8, "unit": "V"}
